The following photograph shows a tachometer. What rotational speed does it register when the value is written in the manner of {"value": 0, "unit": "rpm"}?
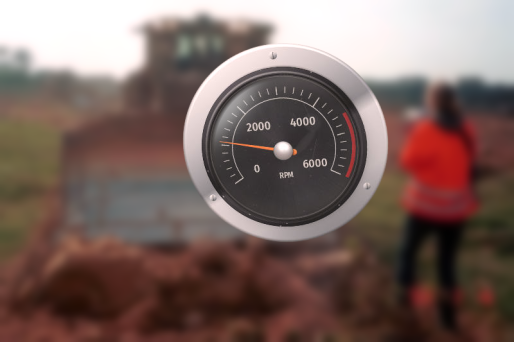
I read {"value": 1100, "unit": "rpm"}
